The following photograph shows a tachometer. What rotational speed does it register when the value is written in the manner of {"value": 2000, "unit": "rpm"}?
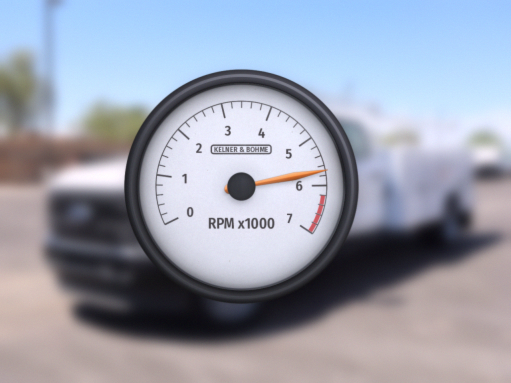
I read {"value": 5700, "unit": "rpm"}
